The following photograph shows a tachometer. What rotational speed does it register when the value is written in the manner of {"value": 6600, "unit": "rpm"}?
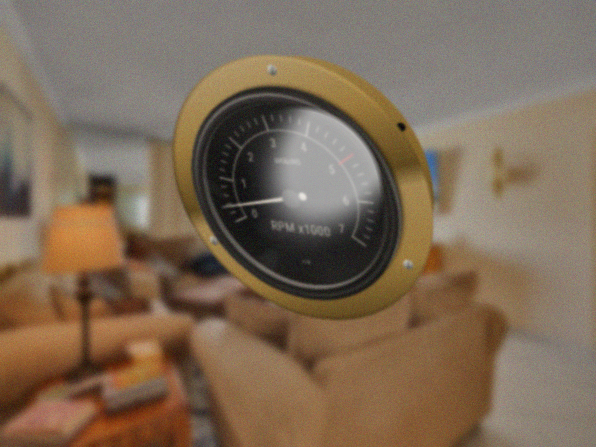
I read {"value": 400, "unit": "rpm"}
